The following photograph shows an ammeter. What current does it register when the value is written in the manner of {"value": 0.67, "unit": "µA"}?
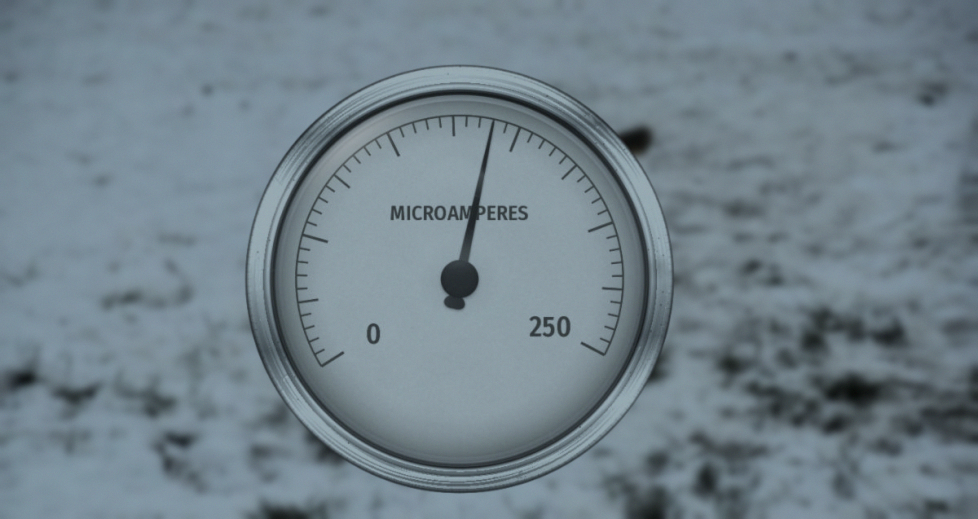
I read {"value": 140, "unit": "µA"}
